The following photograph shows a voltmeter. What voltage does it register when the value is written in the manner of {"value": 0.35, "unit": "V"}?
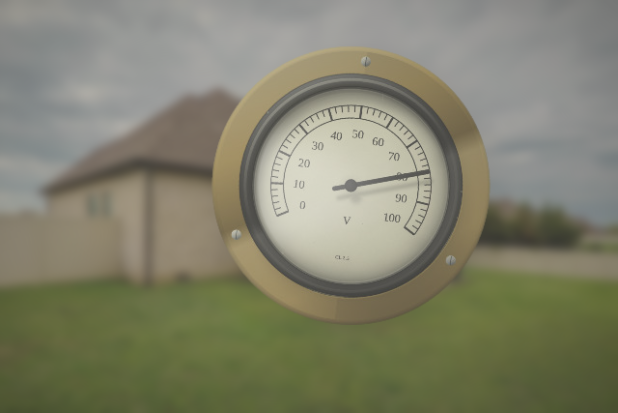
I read {"value": 80, "unit": "V"}
